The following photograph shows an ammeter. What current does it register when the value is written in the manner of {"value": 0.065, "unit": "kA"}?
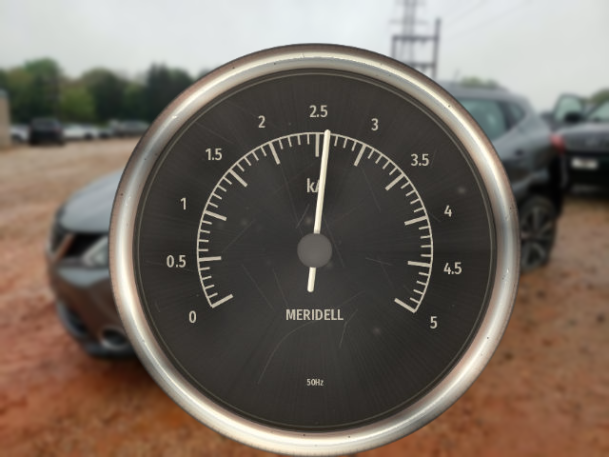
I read {"value": 2.6, "unit": "kA"}
